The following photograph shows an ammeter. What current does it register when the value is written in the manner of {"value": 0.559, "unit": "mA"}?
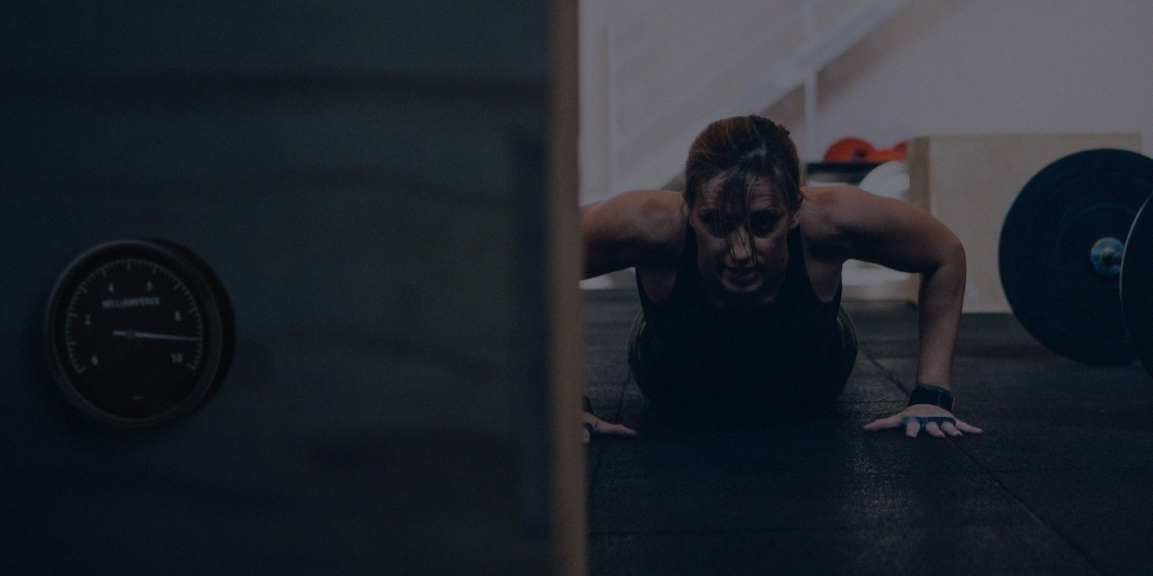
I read {"value": 9, "unit": "mA"}
